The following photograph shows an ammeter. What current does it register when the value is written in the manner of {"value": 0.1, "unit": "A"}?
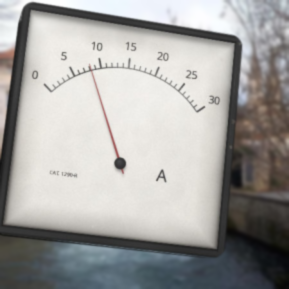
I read {"value": 8, "unit": "A"}
